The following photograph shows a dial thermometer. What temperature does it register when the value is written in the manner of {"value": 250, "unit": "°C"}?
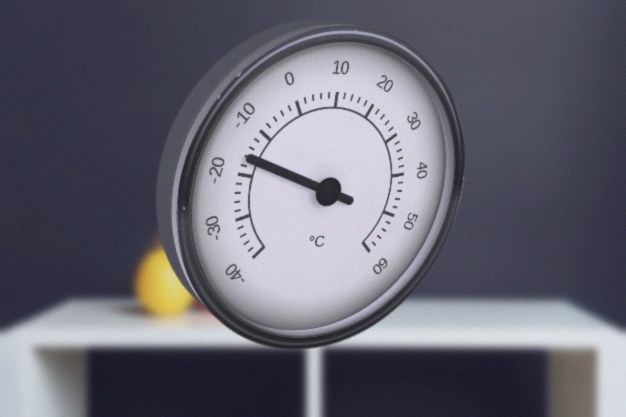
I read {"value": -16, "unit": "°C"}
